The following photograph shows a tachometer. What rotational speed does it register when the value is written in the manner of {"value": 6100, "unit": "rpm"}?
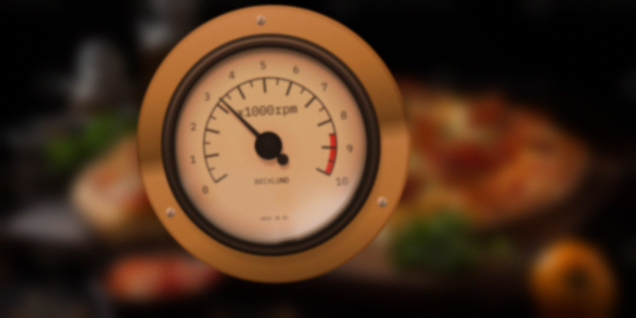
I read {"value": 3250, "unit": "rpm"}
